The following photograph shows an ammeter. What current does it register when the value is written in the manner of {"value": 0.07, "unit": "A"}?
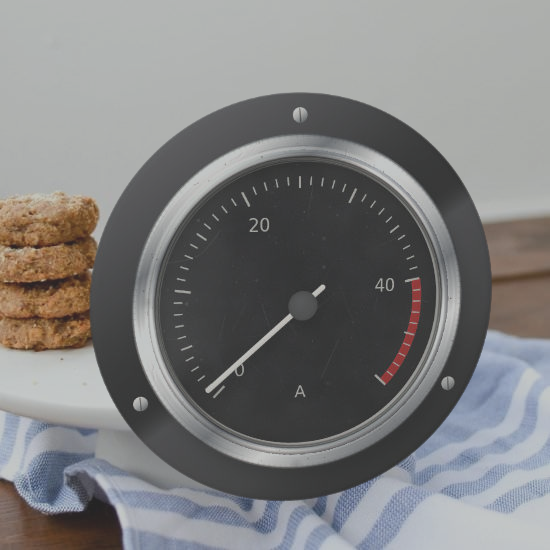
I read {"value": 1, "unit": "A"}
